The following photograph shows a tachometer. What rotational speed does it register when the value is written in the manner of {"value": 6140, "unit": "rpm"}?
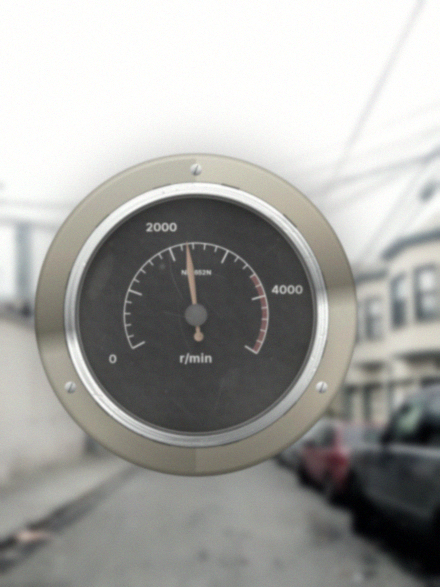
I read {"value": 2300, "unit": "rpm"}
